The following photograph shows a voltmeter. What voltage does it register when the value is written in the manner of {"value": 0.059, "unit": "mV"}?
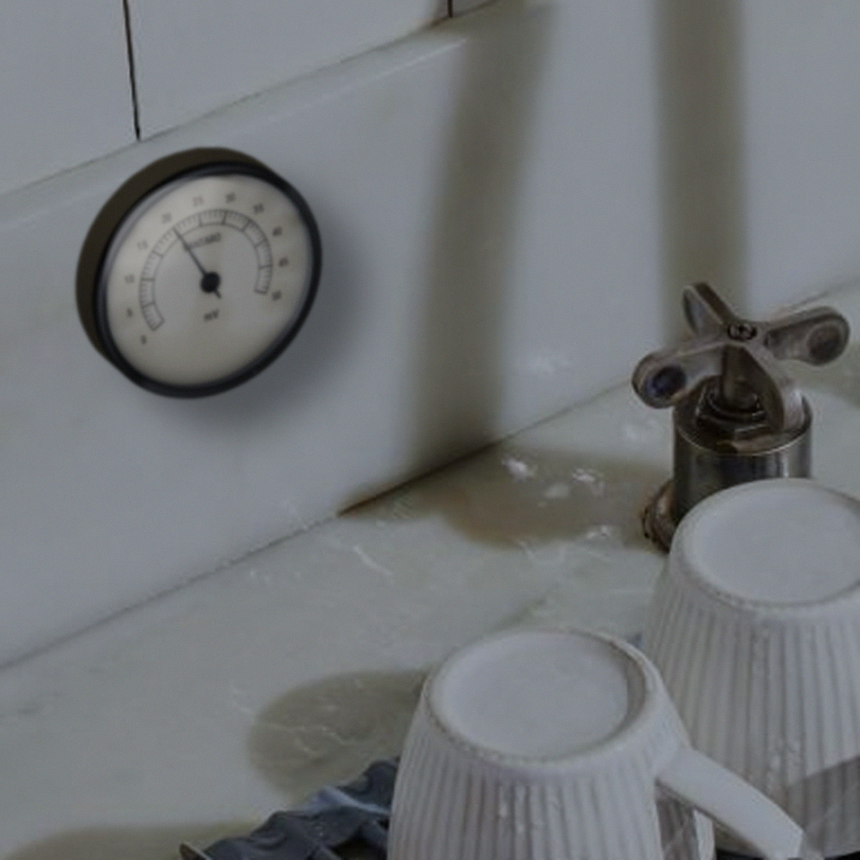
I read {"value": 20, "unit": "mV"}
